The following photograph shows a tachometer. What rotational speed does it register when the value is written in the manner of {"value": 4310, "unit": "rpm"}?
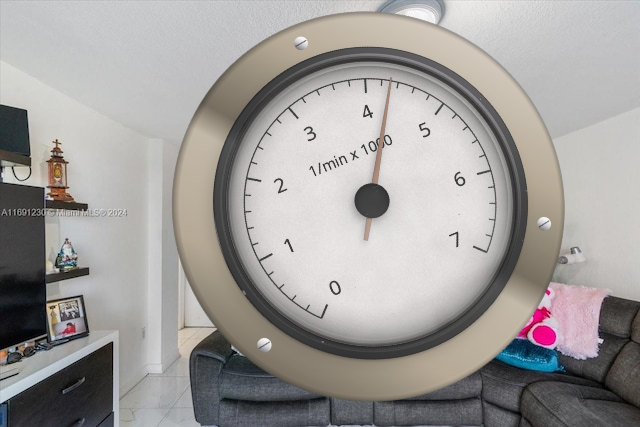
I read {"value": 4300, "unit": "rpm"}
